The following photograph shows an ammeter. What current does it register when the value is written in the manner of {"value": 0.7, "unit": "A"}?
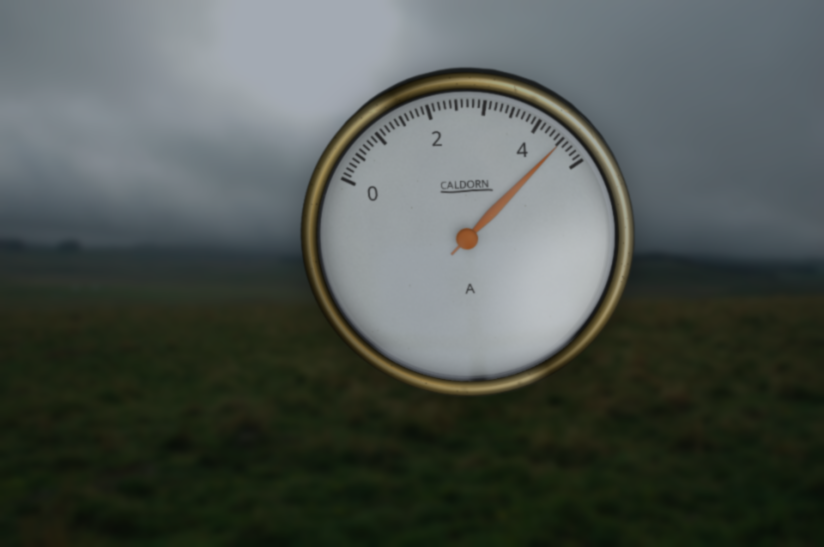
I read {"value": 4.5, "unit": "A"}
